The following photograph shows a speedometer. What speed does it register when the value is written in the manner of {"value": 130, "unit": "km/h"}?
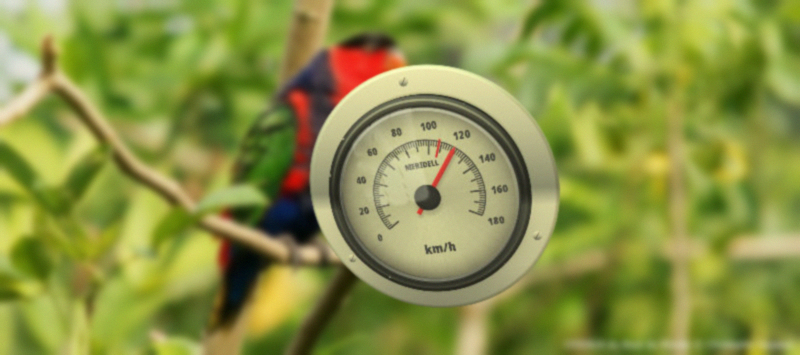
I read {"value": 120, "unit": "km/h"}
